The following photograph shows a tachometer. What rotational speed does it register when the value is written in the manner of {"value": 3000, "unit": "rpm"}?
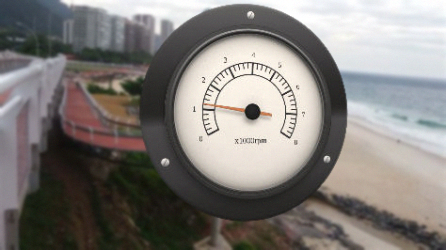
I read {"value": 1200, "unit": "rpm"}
